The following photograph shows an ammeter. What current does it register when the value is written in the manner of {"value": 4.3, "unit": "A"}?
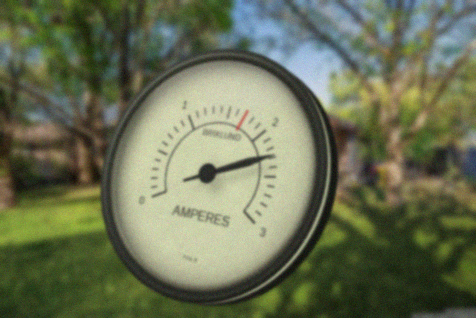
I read {"value": 2.3, "unit": "A"}
